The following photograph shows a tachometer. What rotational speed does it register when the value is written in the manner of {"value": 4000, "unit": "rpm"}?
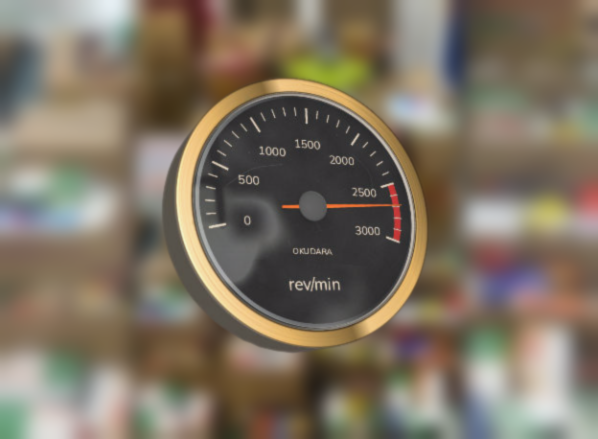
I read {"value": 2700, "unit": "rpm"}
